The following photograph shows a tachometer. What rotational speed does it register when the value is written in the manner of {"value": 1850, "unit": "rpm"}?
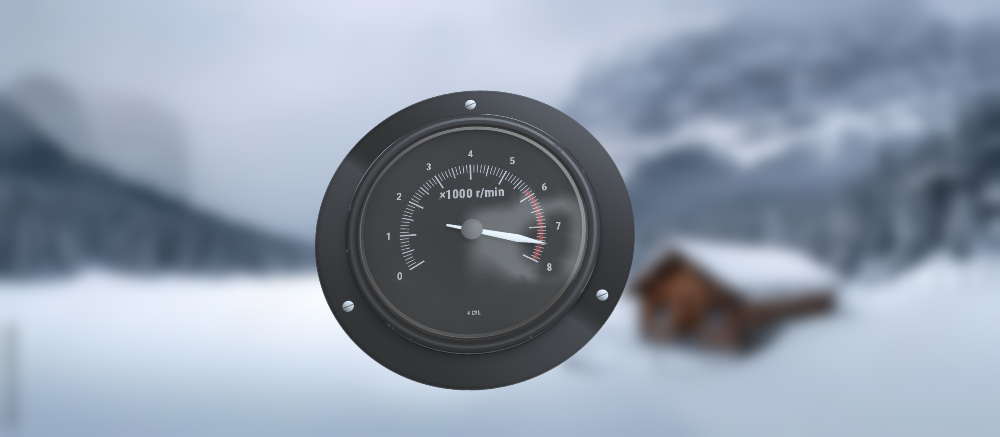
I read {"value": 7500, "unit": "rpm"}
